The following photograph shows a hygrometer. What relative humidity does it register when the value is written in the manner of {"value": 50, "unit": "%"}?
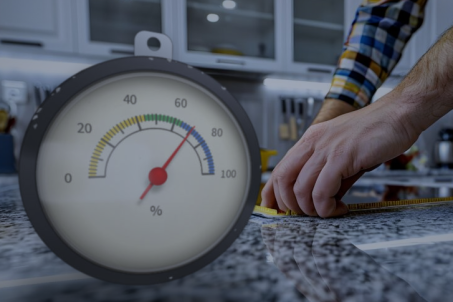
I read {"value": 70, "unit": "%"}
